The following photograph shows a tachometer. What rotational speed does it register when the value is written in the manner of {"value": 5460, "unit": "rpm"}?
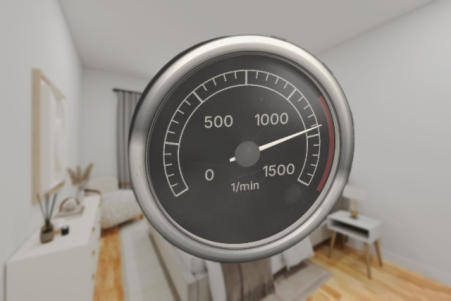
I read {"value": 1200, "unit": "rpm"}
